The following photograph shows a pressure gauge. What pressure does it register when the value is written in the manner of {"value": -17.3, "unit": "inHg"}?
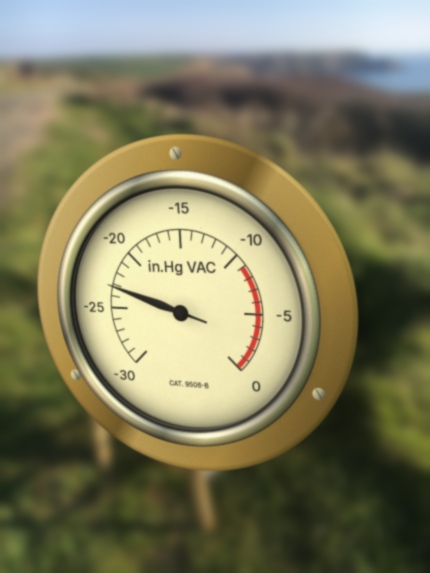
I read {"value": -23, "unit": "inHg"}
